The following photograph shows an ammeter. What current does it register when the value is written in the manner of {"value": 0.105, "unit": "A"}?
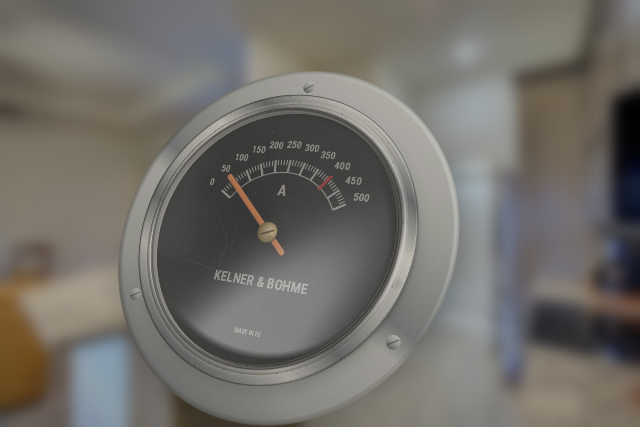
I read {"value": 50, "unit": "A"}
